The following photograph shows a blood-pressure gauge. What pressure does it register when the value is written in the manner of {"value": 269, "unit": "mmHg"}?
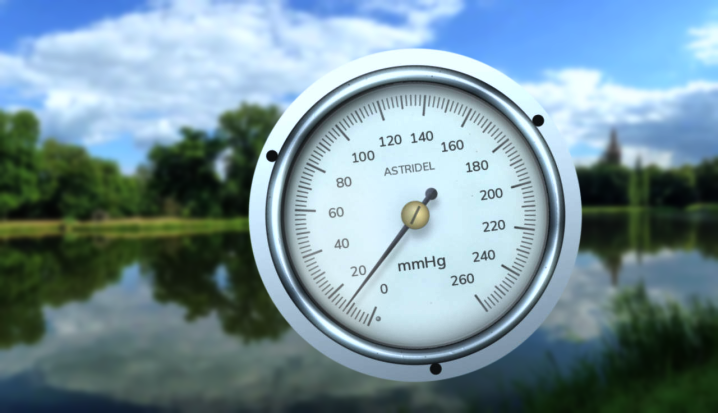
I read {"value": 12, "unit": "mmHg"}
